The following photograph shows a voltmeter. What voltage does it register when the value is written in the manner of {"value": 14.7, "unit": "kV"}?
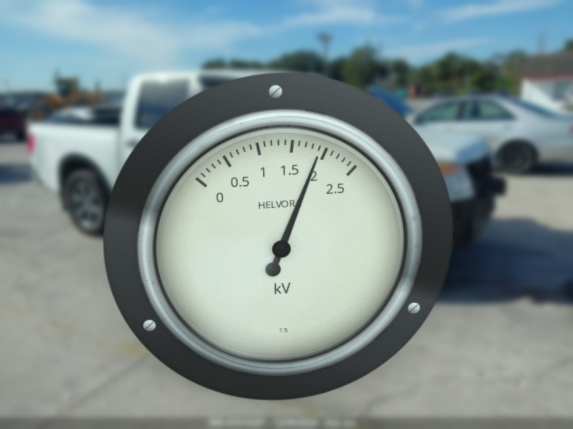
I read {"value": 1.9, "unit": "kV"}
